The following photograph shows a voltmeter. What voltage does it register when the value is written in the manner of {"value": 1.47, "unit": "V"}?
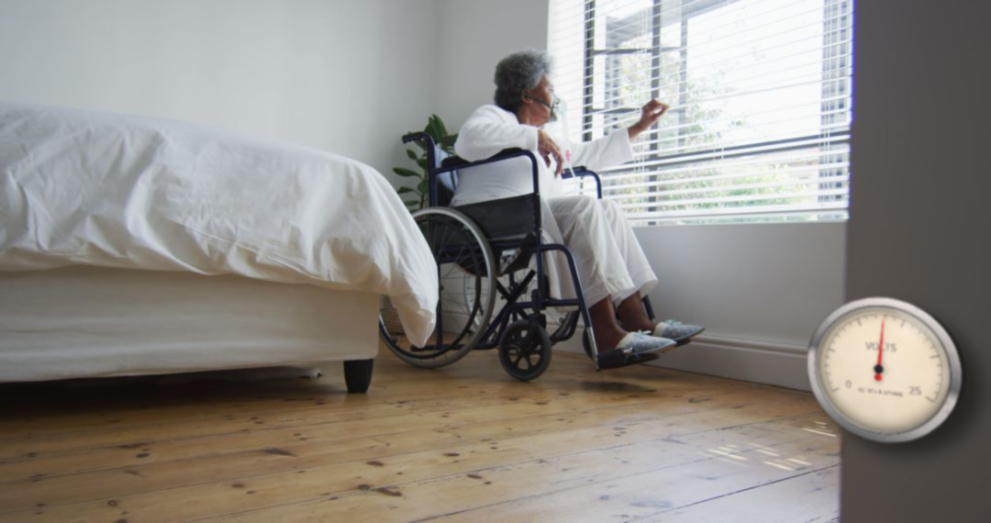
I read {"value": 13, "unit": "V"}
